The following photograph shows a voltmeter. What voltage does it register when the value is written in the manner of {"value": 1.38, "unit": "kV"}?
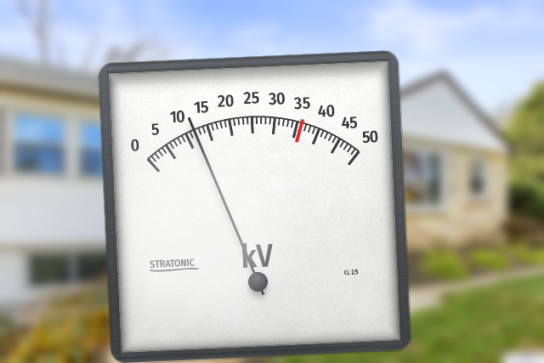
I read {"value": 12, "unit": "kV"}
